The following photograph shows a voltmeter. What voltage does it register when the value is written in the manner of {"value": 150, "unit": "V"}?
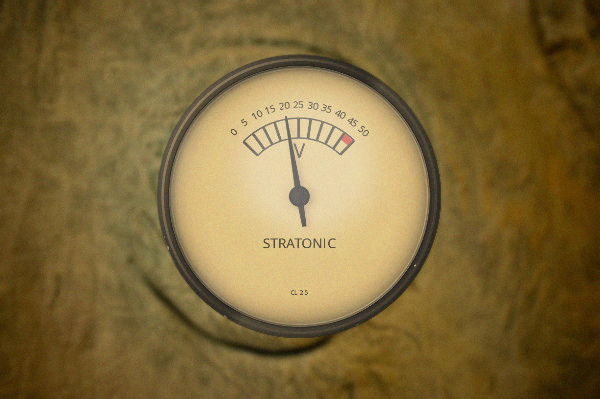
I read {"value": 20, "unit": "V"}
